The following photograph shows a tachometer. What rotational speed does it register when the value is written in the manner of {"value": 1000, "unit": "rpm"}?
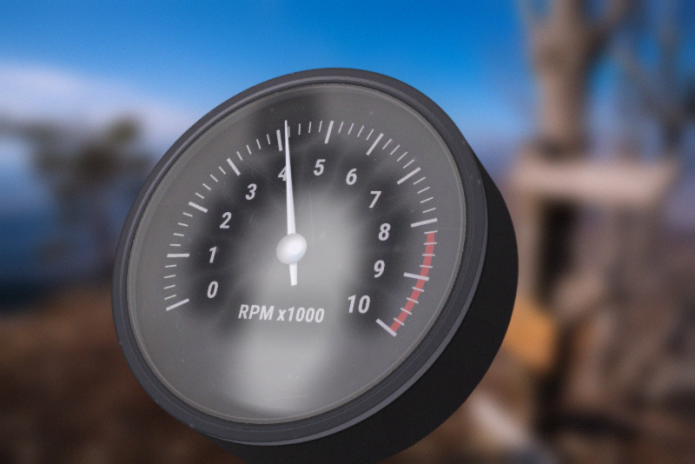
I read {"value": 4200, "unit": "rpm"}
